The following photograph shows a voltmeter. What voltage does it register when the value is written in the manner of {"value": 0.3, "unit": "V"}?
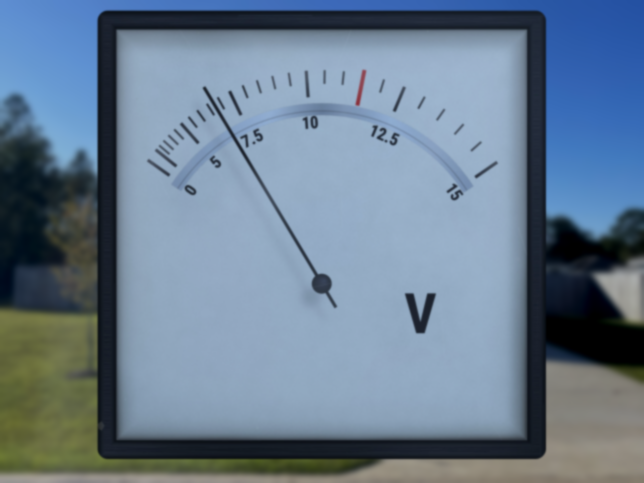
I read {"value": 6.75, "unit": "V"}
